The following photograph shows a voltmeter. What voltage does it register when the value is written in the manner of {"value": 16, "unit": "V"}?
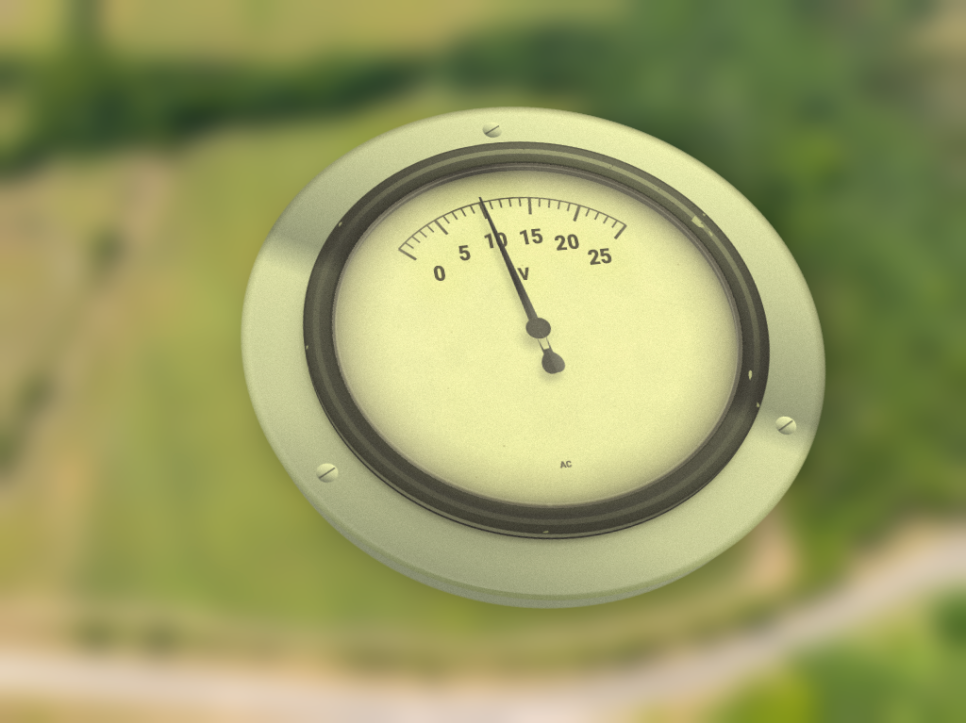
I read {"value": 10, "unit": "V"}
